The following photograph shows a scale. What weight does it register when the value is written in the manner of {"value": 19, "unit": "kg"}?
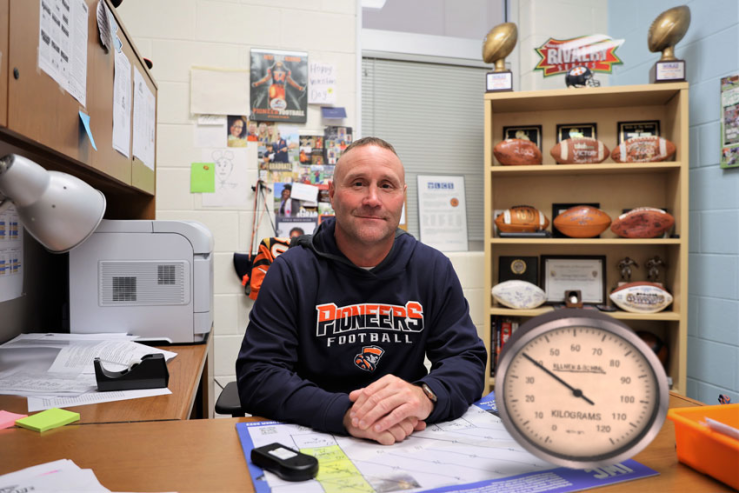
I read {"value": 40, "unit": "kg"}
